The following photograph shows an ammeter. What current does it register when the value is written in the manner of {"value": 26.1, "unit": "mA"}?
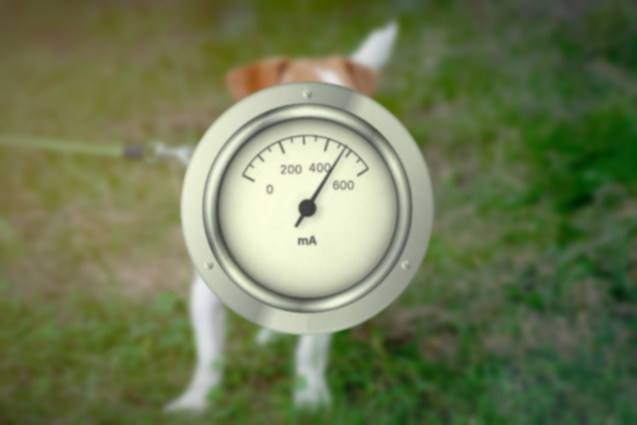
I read {"value": 475, "unit": "mA"}
